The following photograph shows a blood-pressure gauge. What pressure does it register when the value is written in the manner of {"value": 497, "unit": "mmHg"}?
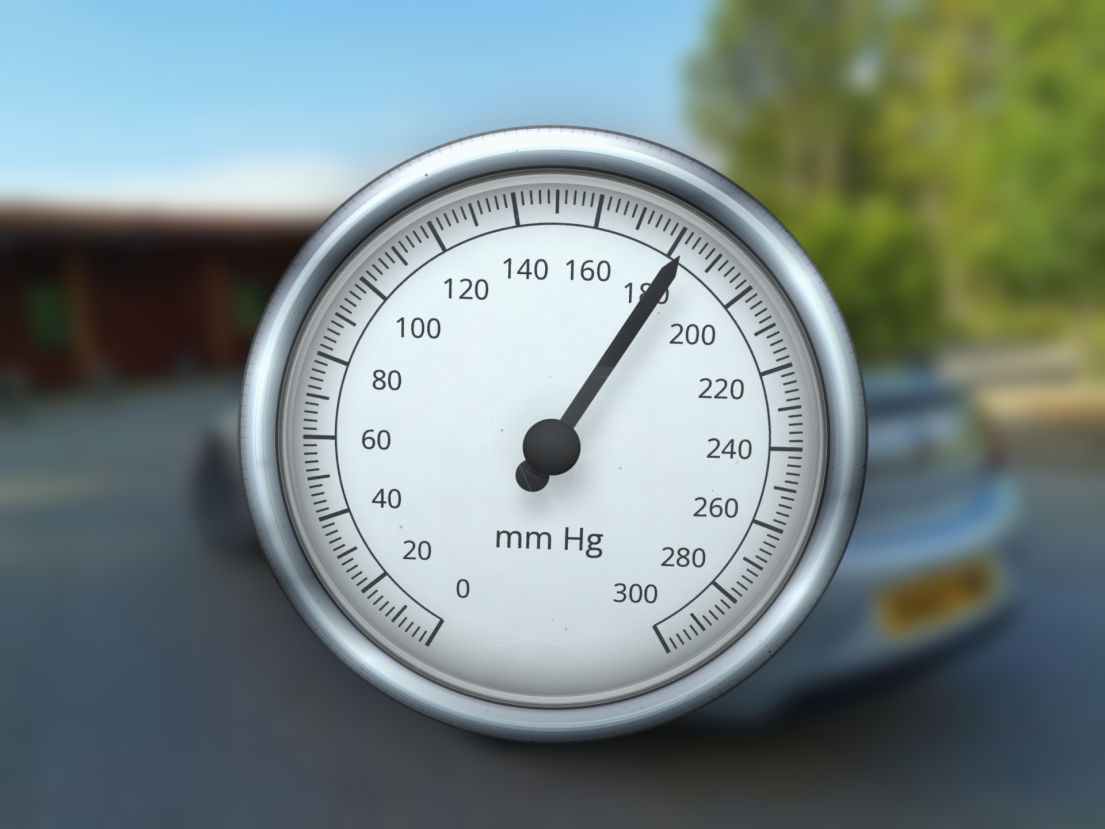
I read {"value": 182, "unit": "mmHg"}
